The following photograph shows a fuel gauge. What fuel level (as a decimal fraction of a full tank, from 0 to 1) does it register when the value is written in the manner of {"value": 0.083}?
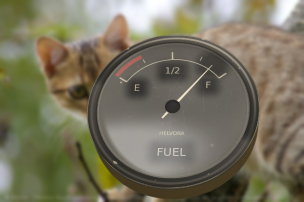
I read {"value": 0.875}
